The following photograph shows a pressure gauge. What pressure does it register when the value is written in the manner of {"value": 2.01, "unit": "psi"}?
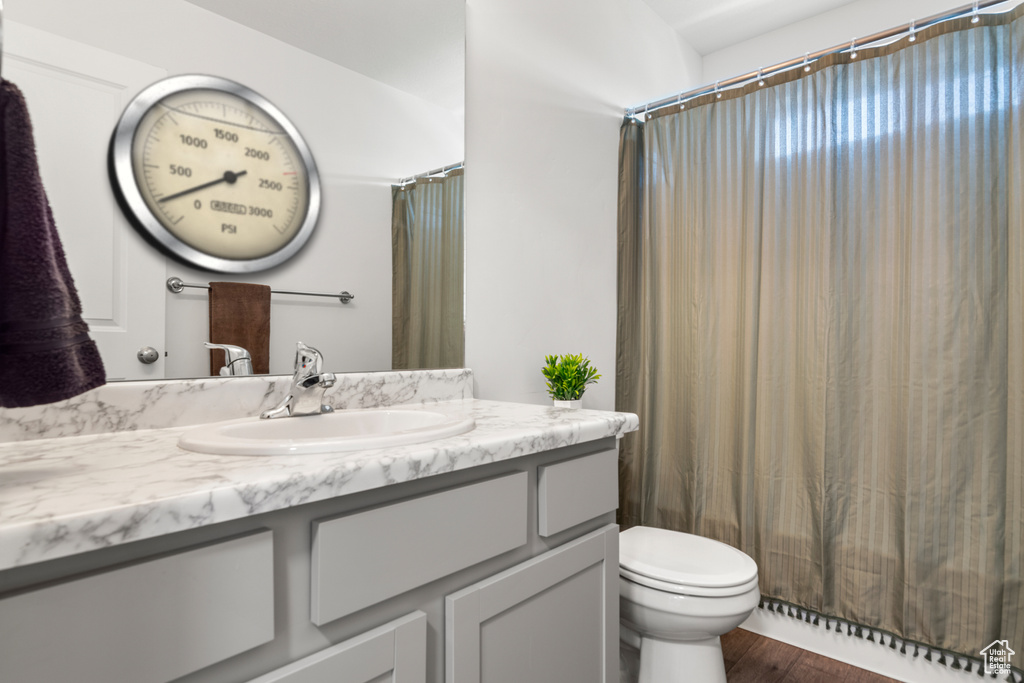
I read {"value": 200, "unit": "psi"}
